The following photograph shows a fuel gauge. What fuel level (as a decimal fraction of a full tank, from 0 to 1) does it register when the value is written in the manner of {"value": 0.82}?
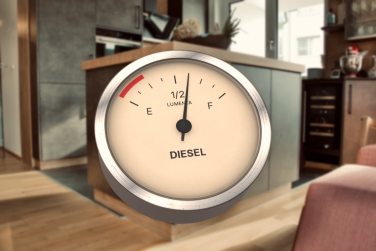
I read {"value": 0.625}
